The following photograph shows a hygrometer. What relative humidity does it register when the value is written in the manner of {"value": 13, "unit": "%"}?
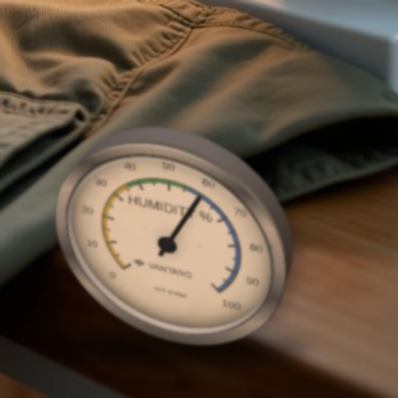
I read {"value": 60, "unit": "%"}
